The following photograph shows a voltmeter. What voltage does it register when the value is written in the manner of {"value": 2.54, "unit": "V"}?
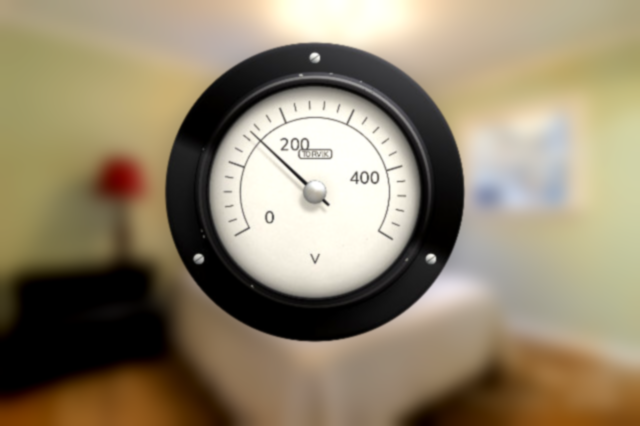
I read {"value": 150, "unit": "V"}
